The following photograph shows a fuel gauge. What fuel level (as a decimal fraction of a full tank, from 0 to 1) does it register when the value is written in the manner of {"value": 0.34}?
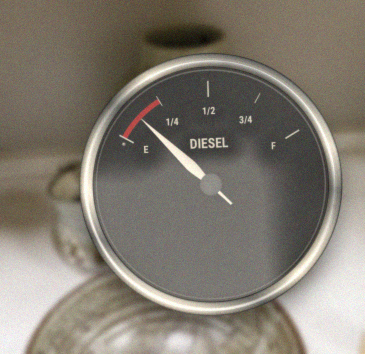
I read {"value": 0.125}
